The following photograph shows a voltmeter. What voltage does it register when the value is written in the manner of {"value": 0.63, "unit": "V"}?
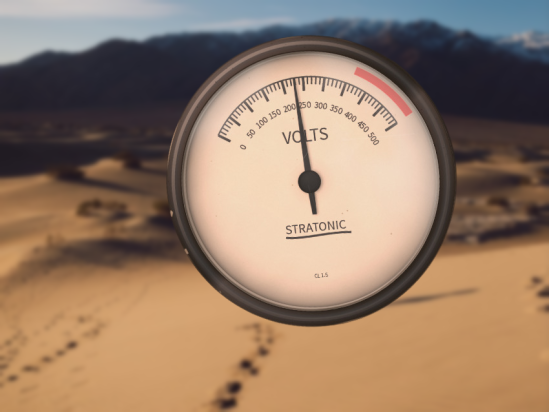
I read {"value": 230, "unit": "V"}
